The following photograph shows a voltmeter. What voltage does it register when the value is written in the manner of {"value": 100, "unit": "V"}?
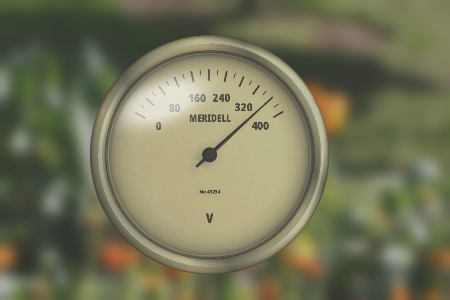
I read {"value": 360, "unit": "V"}
